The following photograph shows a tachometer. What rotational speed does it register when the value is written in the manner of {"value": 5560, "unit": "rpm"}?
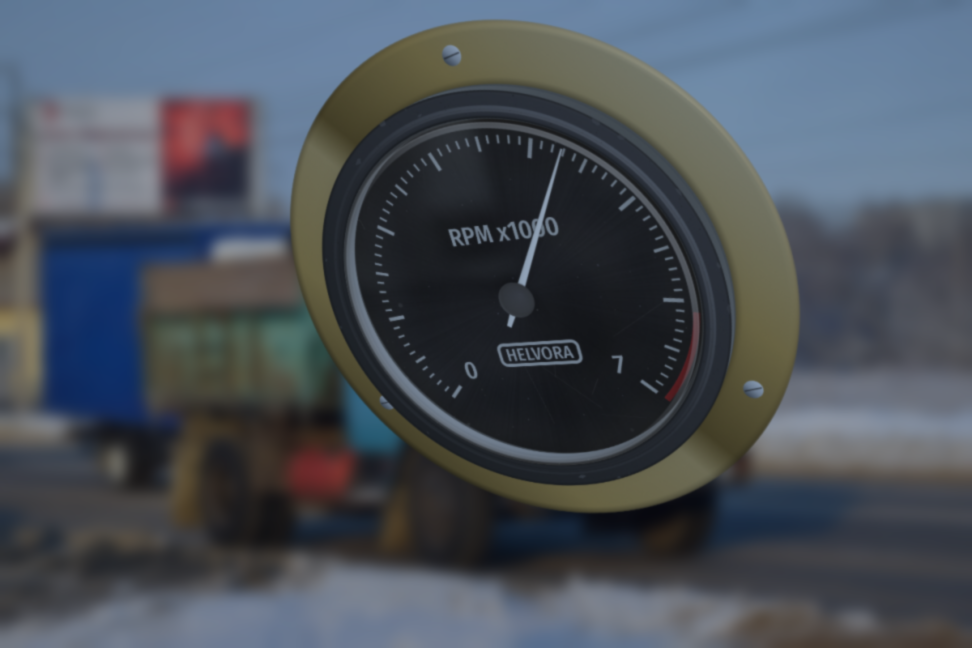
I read {"value": 4300, "unit": "rpm"}
